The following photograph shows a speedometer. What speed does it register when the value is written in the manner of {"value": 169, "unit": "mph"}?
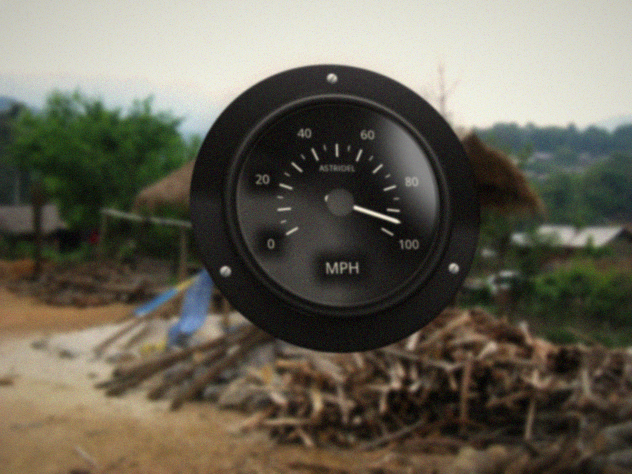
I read {"value": 95, "unit": "mph"}
